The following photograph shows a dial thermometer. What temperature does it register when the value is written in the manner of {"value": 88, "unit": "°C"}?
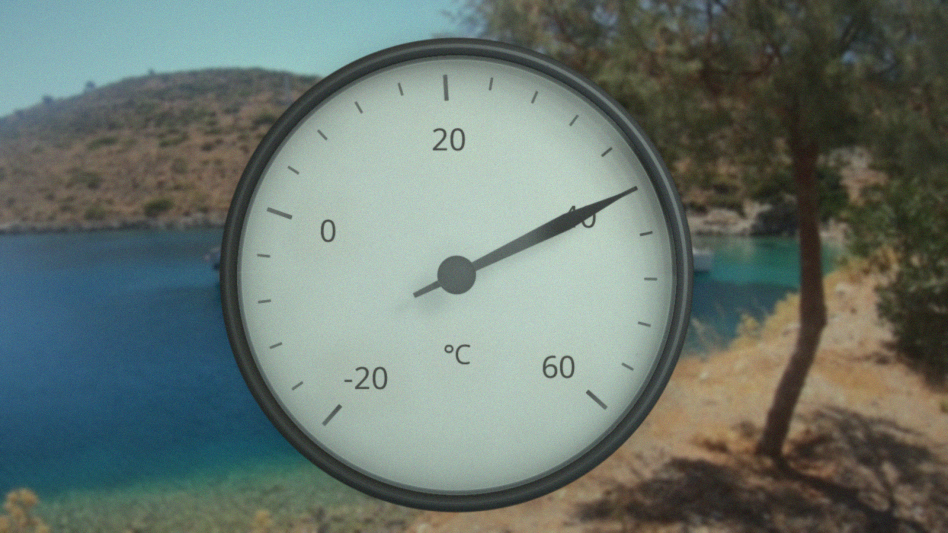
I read {"value": 40, "unit": "°C"}
